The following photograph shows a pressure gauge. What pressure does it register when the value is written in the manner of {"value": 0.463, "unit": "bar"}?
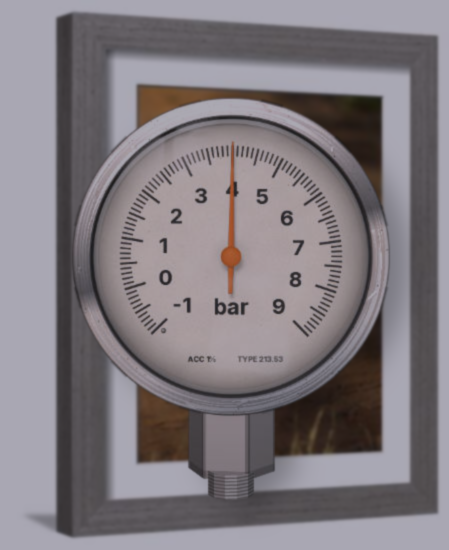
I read {"value": 4, "unit": "bar"}
